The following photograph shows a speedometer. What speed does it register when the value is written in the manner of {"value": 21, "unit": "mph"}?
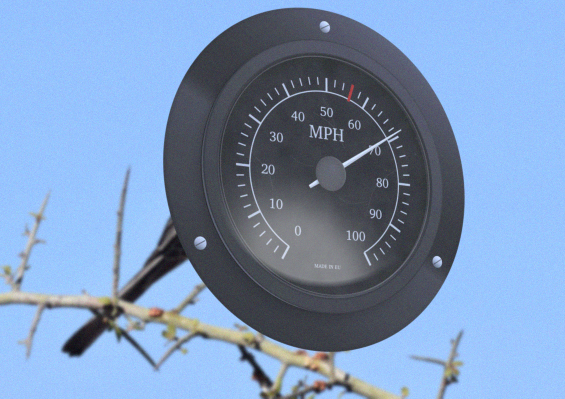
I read {"value": 69, "unit": "mph"}
